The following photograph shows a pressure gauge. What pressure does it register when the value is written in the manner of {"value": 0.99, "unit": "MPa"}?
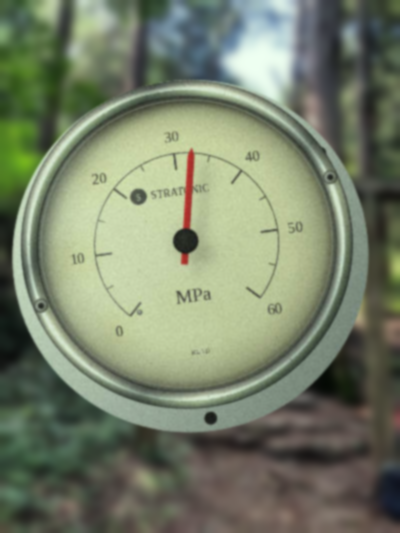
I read {"value": 32.5, "unit": "MPa"}
